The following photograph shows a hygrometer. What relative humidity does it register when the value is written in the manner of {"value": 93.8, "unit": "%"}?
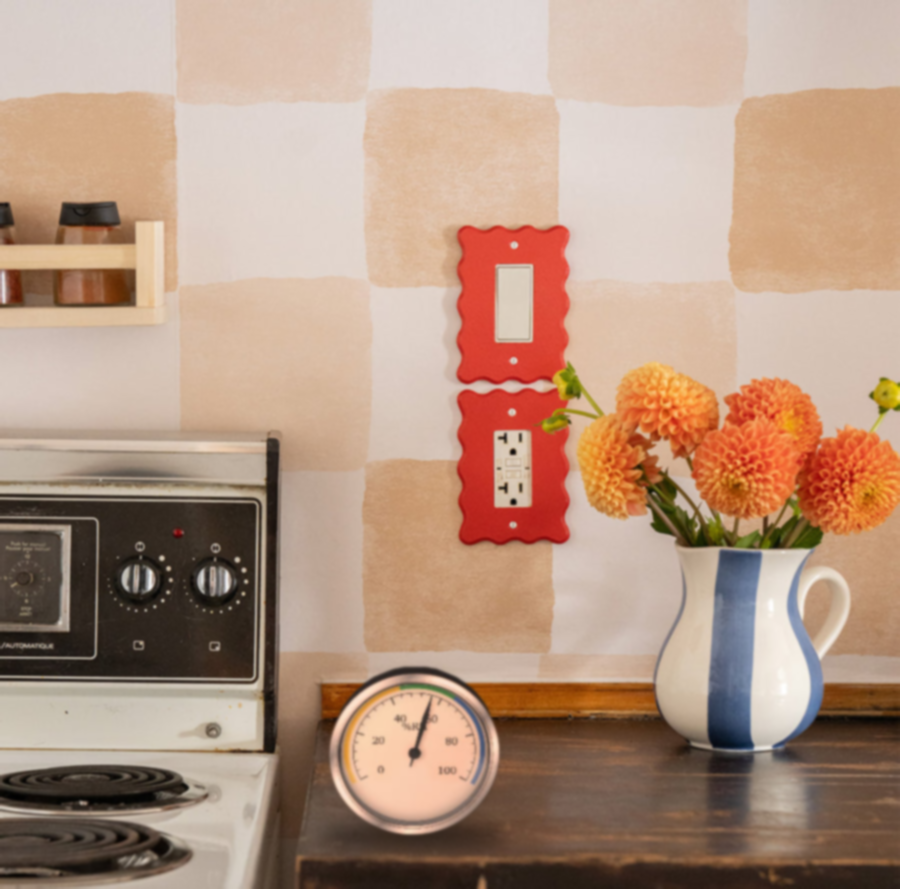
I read {"value": 56, "unit": "%"}
